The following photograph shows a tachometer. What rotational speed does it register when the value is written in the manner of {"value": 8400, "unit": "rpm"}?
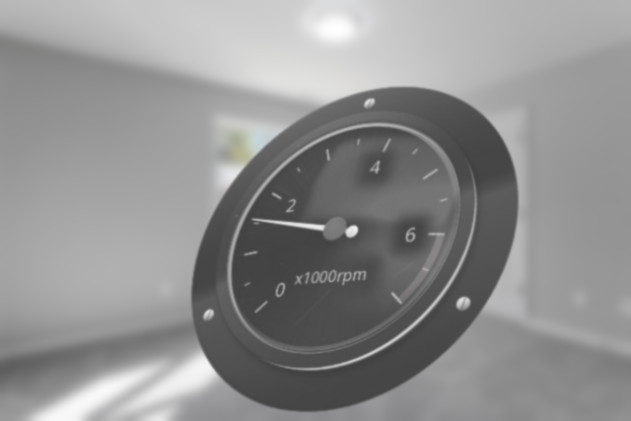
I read {"value": 1500, "unit": "rpm"}
